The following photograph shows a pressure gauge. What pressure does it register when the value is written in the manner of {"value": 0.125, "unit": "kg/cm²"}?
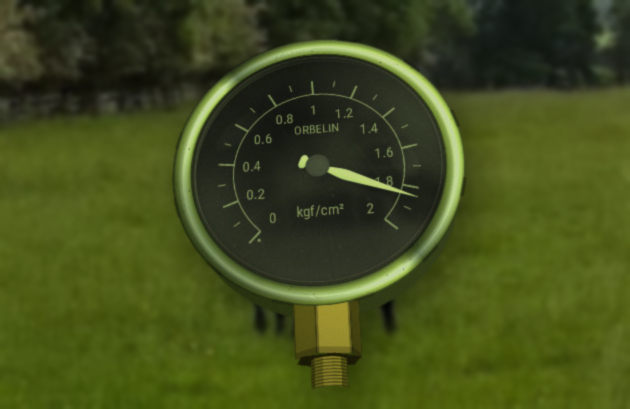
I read {"value": 1.85, "unit": "kg/cm²"}
